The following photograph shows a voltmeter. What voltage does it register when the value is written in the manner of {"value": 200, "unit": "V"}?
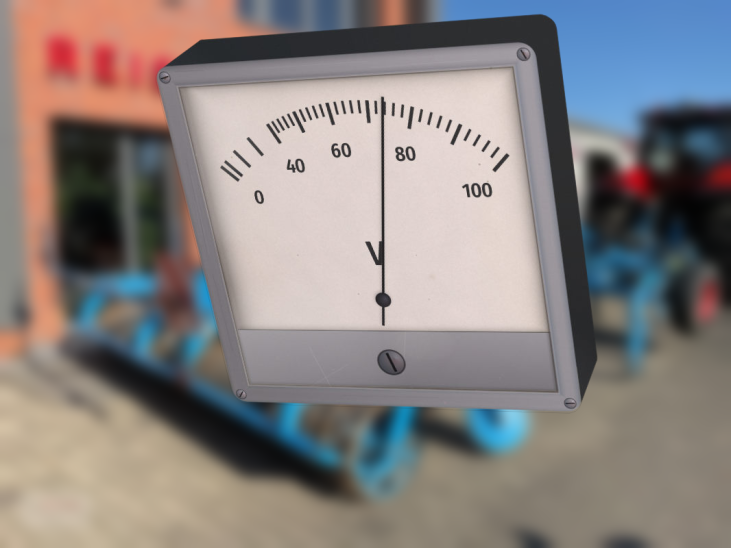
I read {"value": 74, "unit": "V"}
